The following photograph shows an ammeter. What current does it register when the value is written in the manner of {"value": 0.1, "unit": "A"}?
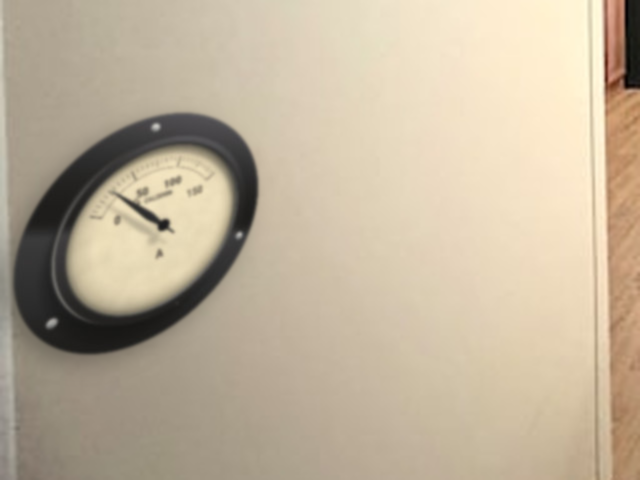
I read {"value": 25, "unit": "A"}
